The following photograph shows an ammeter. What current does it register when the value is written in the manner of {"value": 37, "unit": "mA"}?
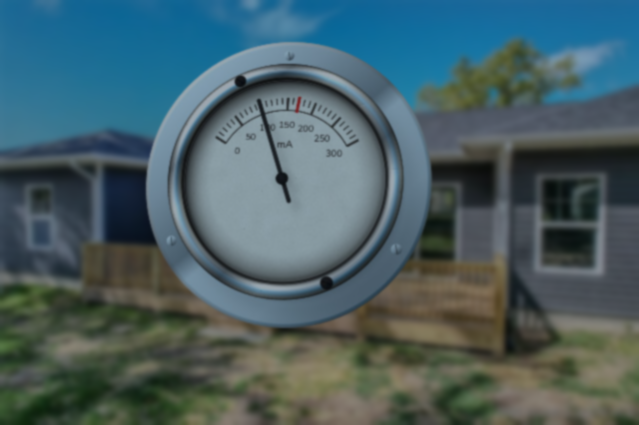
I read {"value": 100, "unit": "mA"}
